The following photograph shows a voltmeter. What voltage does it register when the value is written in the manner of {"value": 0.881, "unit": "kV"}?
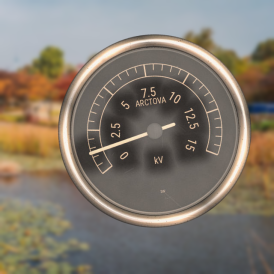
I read {"value": 1.25, "unit": "kV"}
